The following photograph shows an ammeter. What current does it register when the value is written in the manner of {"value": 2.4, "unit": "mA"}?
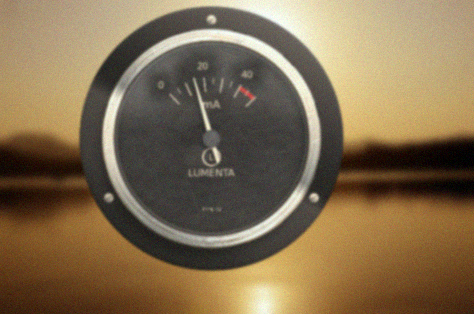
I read {"value": 15, "unit": "mA"}
